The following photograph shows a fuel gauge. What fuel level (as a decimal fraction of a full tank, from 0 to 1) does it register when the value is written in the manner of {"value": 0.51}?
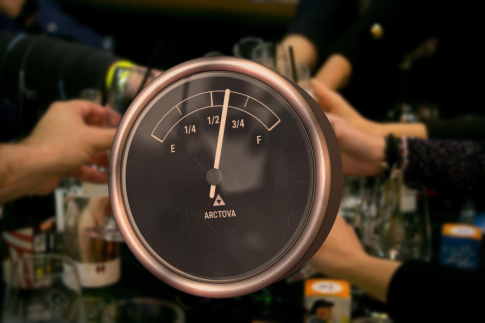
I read {"value": 0.625}
